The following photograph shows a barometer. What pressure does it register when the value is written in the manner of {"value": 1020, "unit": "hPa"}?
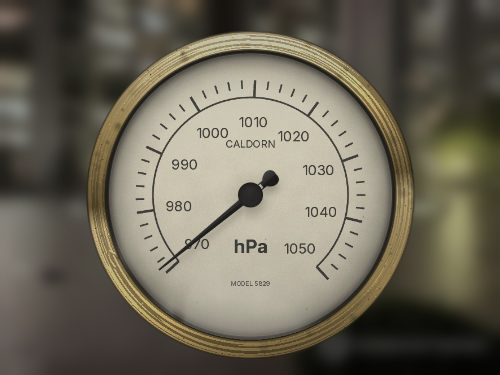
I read {"value": 971, "unit": "hPa"}
